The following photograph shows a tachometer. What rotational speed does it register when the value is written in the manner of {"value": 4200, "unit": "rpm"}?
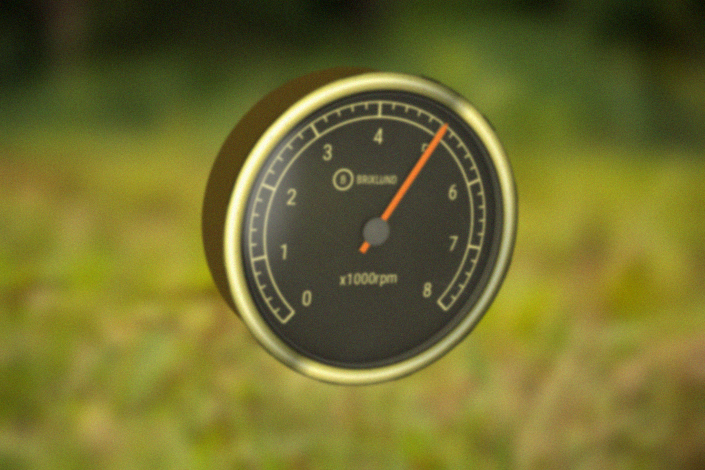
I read {"value": 5000, "unit": "rpm"}
